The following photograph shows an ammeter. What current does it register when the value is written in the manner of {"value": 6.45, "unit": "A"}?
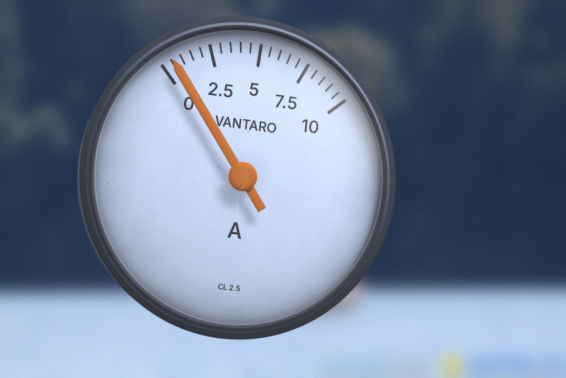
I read {"value": 0.5, "unit": "A"}
